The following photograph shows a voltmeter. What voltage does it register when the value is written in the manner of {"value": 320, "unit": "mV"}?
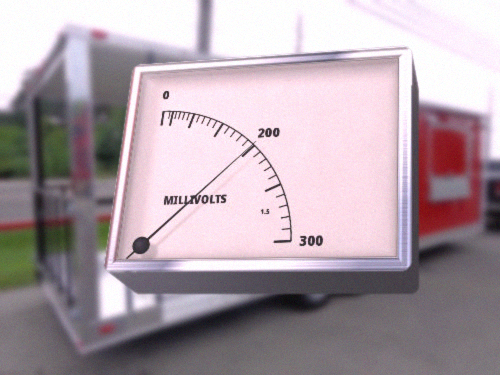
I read {"value": 200, "unit": "mV"}
